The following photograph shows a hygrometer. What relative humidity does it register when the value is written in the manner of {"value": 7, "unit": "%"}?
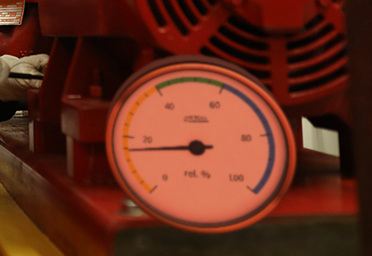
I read {"value": 16, "unit": "%"}
